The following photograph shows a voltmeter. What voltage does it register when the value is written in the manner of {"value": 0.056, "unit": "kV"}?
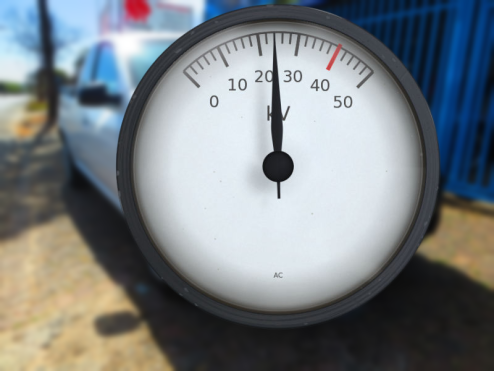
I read {"value": 24, "unit": "kV"}
